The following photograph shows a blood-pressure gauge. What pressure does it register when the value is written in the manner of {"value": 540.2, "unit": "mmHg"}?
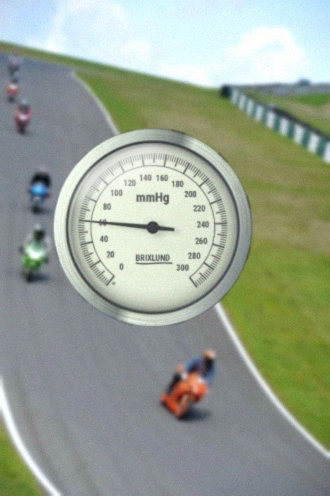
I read {"value": 60, "unit": "mmHg"}
